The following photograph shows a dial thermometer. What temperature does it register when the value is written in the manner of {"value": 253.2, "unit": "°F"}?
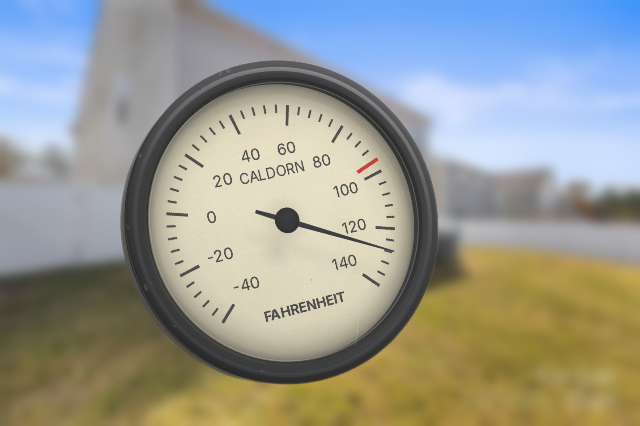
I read {"value": 128, "unit": "°F"}
